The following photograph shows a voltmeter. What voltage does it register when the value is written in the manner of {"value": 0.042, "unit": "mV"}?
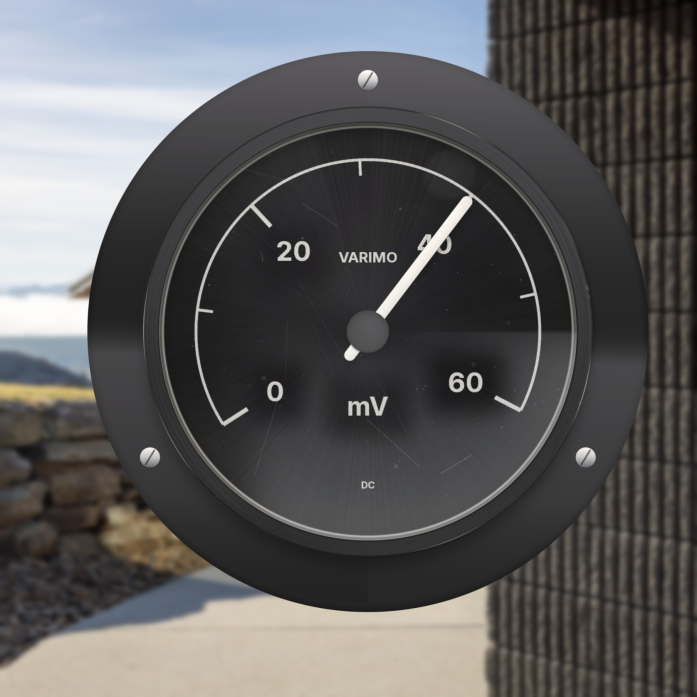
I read {"value": 40, "unit": "mV"}
